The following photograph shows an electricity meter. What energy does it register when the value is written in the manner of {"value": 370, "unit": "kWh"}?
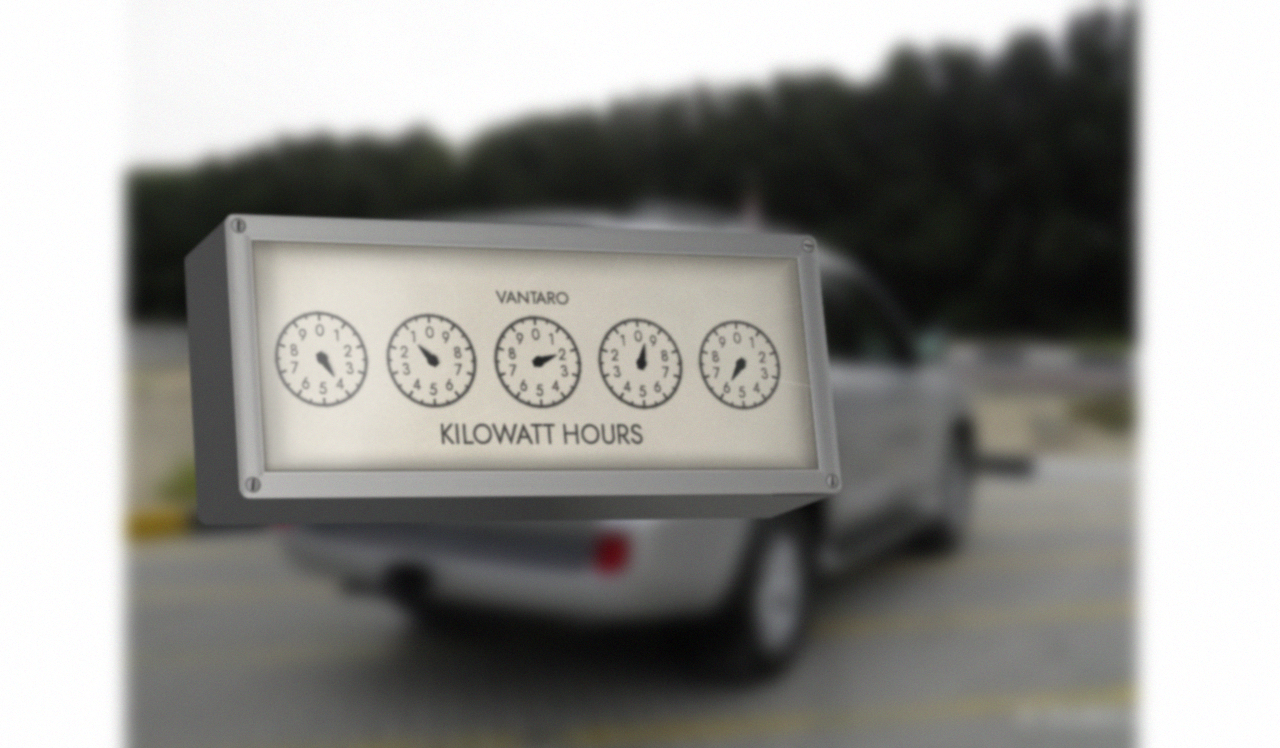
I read {"value": 41196, "unit": "kWh"}
